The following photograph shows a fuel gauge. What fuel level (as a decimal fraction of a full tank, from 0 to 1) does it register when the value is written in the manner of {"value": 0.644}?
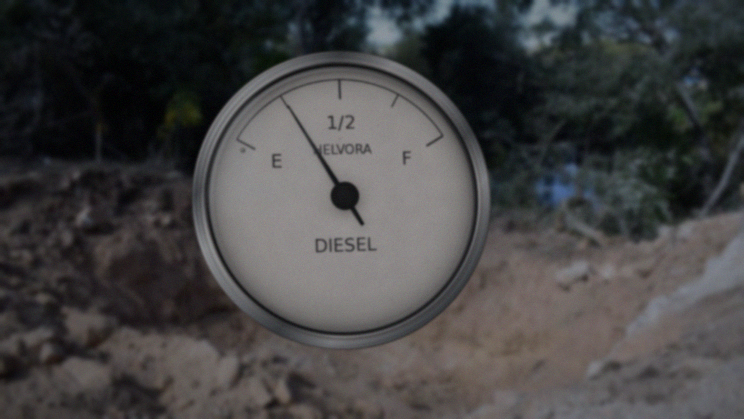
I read {"value": 0.25}
